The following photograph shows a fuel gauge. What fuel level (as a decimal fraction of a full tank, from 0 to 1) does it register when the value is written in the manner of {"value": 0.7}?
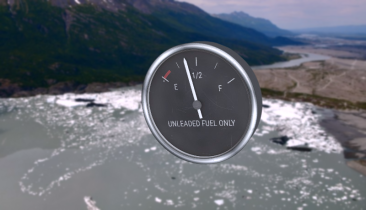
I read {"value": 0.375}
